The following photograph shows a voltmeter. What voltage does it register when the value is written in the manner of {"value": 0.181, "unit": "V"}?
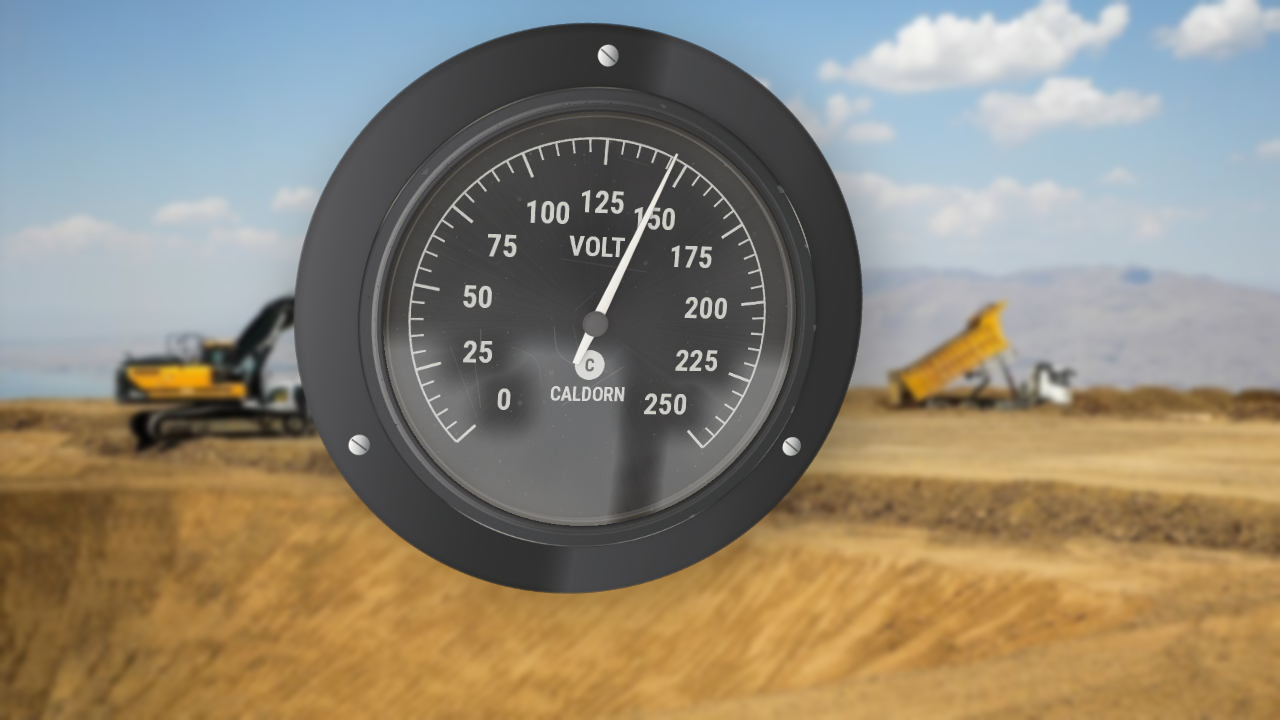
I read {"value": 145, "unit": "V"}
